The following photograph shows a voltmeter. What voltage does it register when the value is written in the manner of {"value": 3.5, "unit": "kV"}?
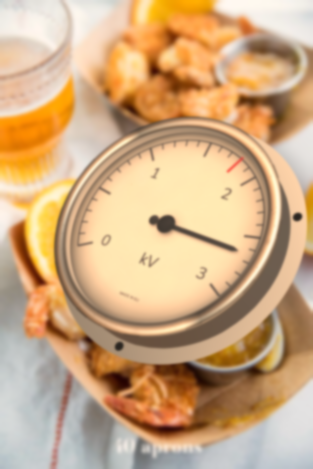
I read {"value": 2.65, "unit": "kV"}
